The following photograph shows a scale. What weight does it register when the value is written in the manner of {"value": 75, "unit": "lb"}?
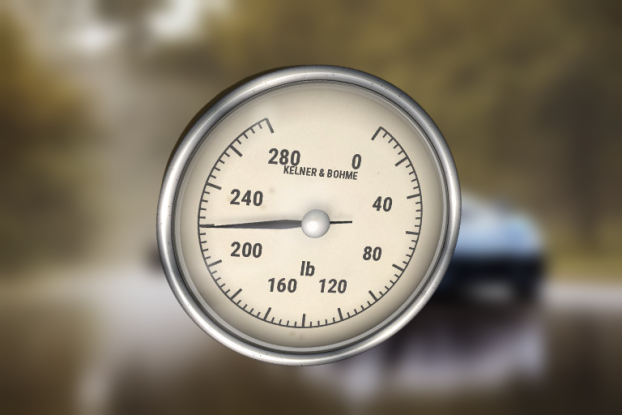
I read {"value": 220, "unit": "lb"}
